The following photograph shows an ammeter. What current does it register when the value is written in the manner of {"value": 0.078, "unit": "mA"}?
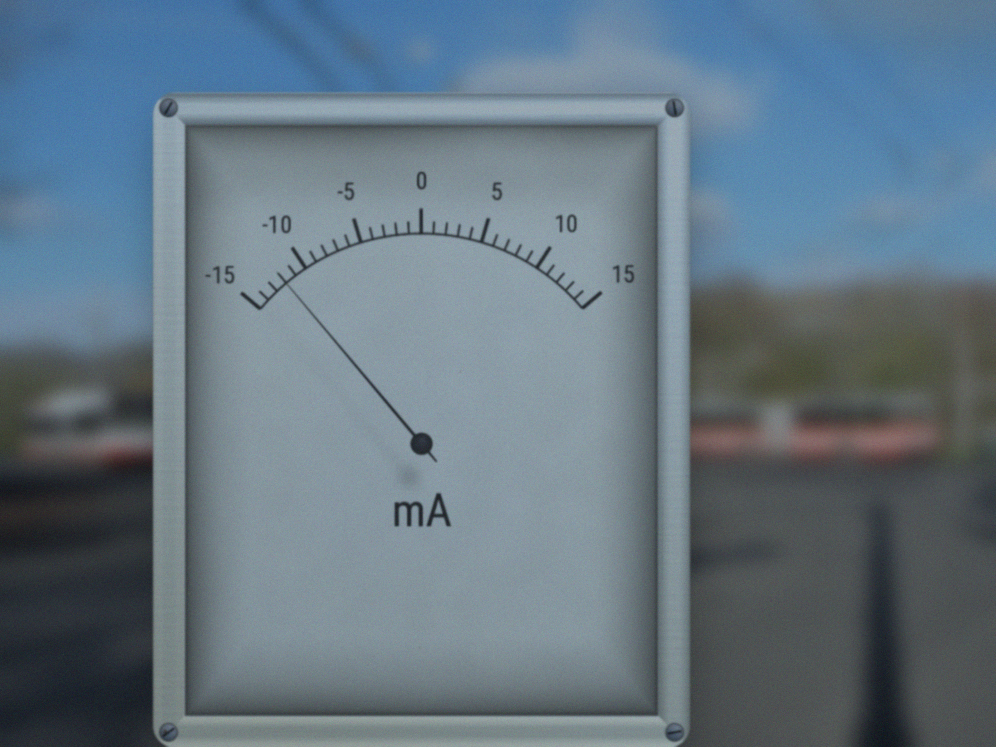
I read {"value": -12, "unit": "mA"}
